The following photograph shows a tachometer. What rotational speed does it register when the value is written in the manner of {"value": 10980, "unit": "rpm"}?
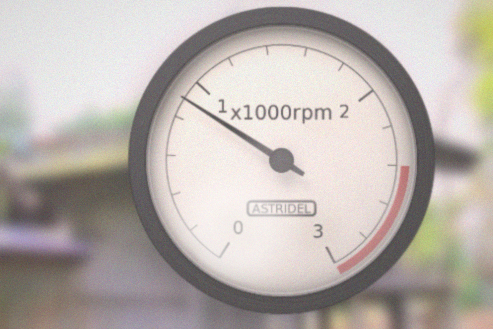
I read {"value": 900, "unit": "rpm"}
